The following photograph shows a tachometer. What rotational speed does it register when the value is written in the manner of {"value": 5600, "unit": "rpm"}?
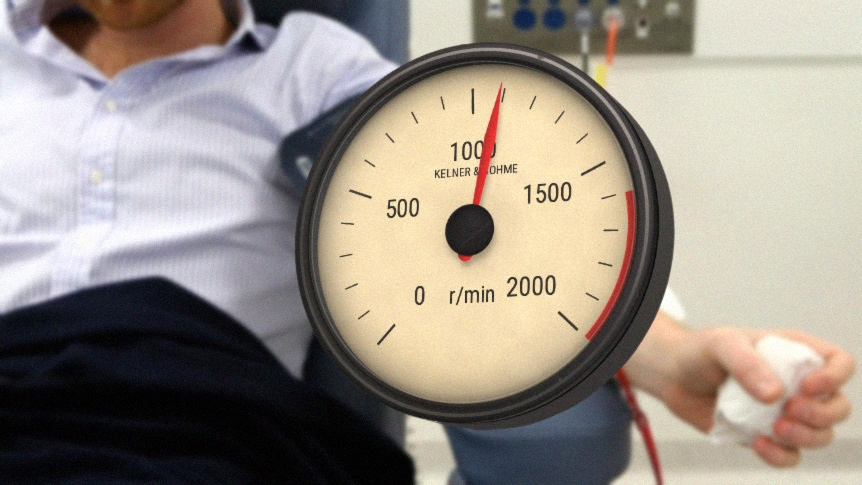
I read {"value": 1100, "unit": "rpm"}
